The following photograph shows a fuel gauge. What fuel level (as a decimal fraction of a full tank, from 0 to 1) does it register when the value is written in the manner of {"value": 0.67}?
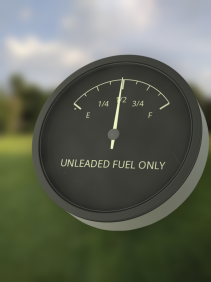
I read {"value": 0.5}
